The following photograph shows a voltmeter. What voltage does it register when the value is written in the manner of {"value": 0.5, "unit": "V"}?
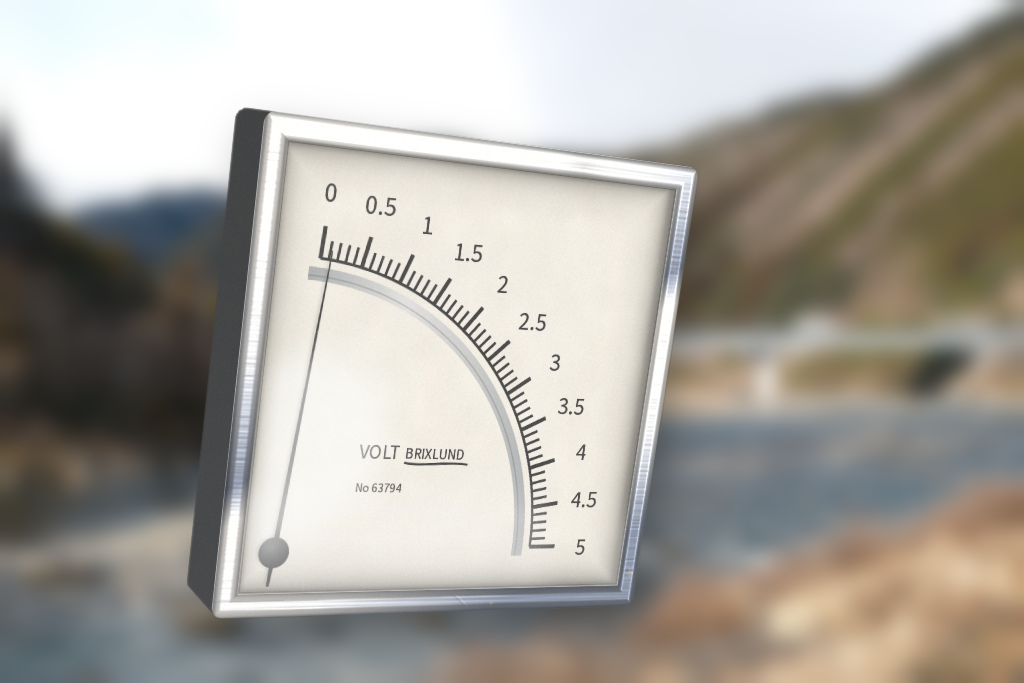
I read {"value": 0.1, "unit": "V"}
